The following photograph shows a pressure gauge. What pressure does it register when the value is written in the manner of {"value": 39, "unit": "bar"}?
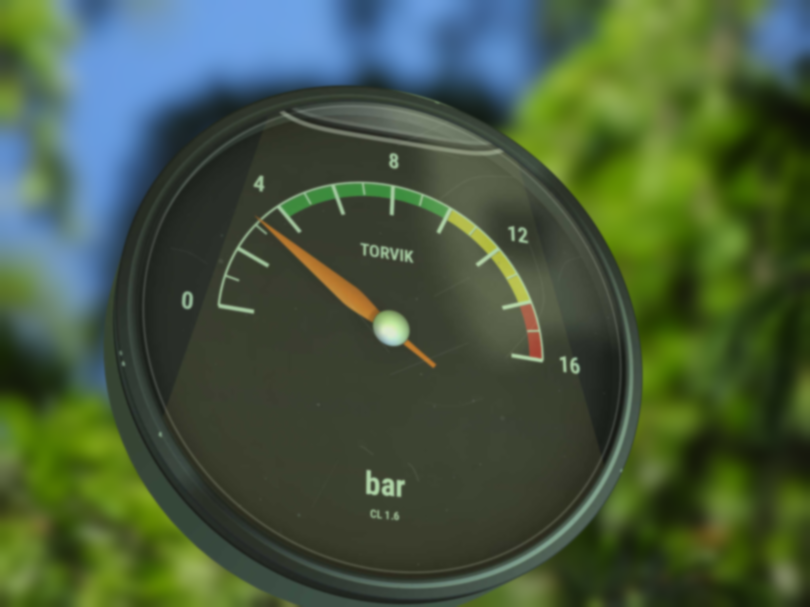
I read {"value": 3, "unit": "bar"}
